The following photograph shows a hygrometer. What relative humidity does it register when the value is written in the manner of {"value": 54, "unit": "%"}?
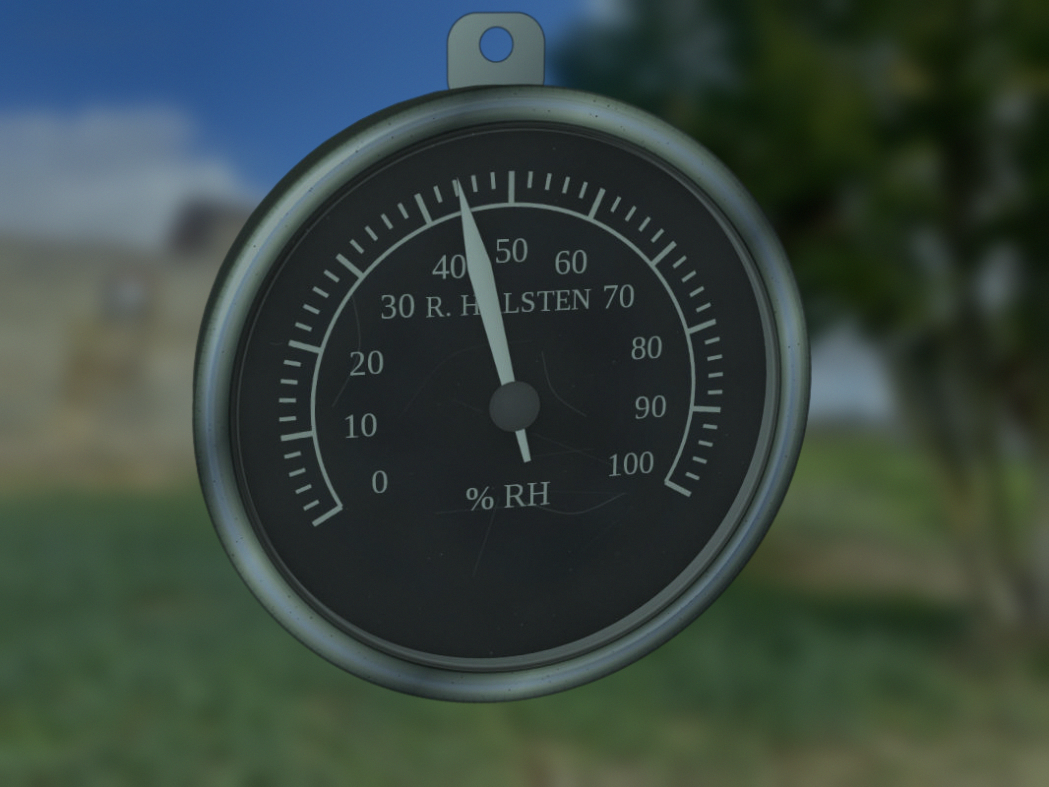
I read {"value": 44, "unit": "%"}
